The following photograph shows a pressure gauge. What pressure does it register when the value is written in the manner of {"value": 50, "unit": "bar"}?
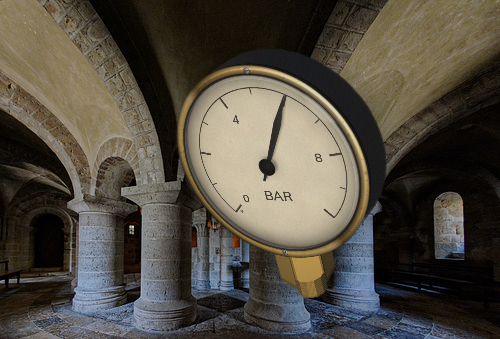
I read {"value": 6, "unit": "bar"}
